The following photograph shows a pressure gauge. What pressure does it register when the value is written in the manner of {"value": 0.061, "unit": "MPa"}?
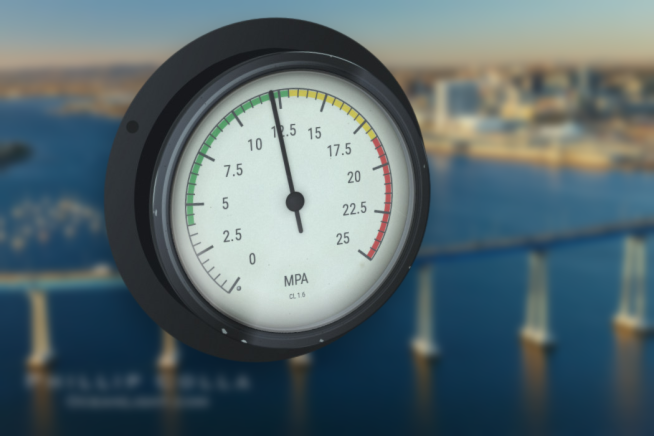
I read {"value": 12, "unit": "MPa"}
